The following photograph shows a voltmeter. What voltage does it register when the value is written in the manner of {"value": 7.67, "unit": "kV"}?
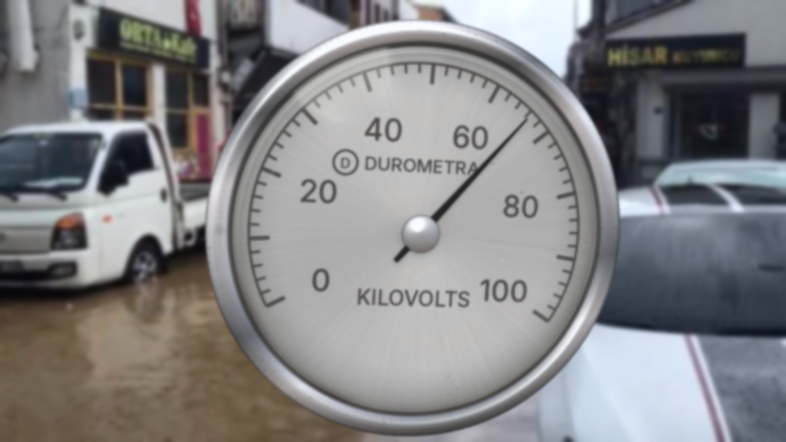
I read {"value": 66, "unit": "kV"}
